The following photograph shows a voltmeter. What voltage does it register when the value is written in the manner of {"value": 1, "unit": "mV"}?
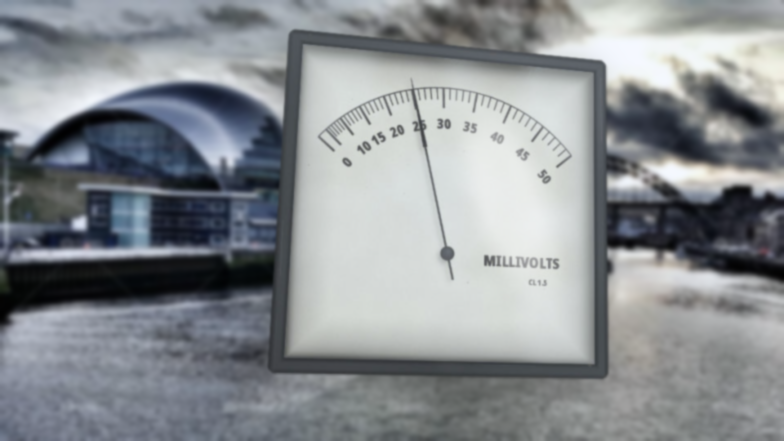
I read {"value": 25, "unit": "mV"}
